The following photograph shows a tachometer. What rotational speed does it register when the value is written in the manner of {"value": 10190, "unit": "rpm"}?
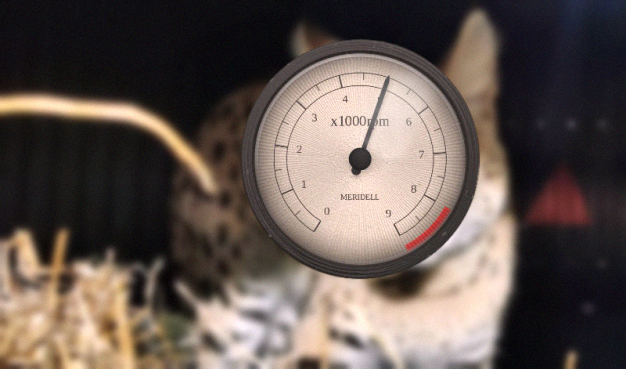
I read {"value": 5000, "unit": "rpm"}
